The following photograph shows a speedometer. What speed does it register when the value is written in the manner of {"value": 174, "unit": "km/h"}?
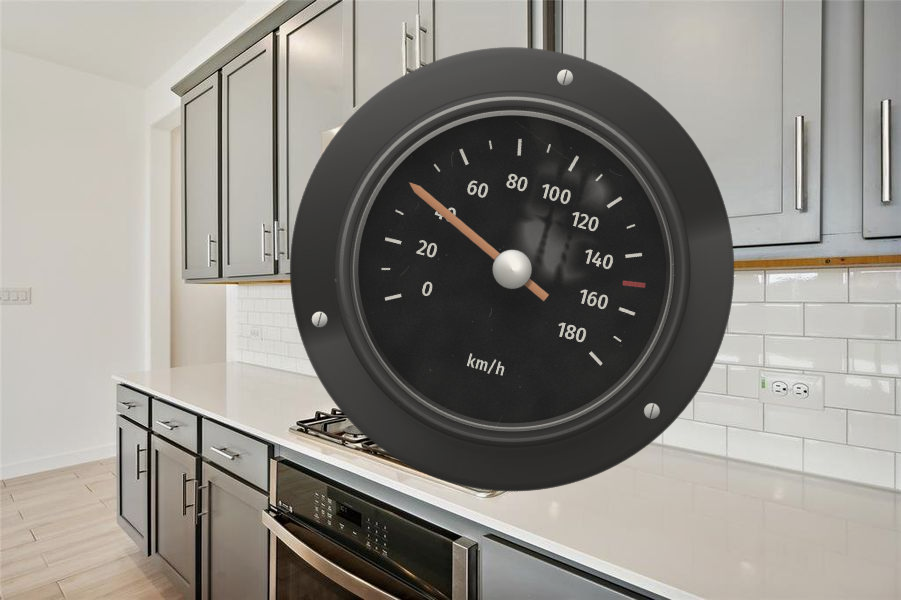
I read {"value": 40, "unit": "km/h"}
